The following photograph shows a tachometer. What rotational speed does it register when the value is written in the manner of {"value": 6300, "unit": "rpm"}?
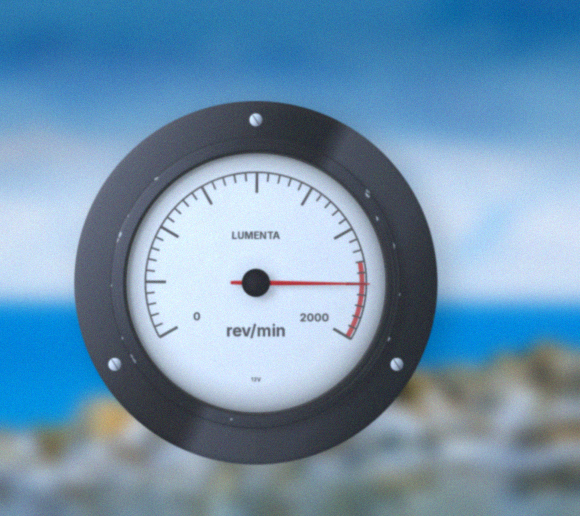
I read {"value": 1750, "unit": "rpm"}
